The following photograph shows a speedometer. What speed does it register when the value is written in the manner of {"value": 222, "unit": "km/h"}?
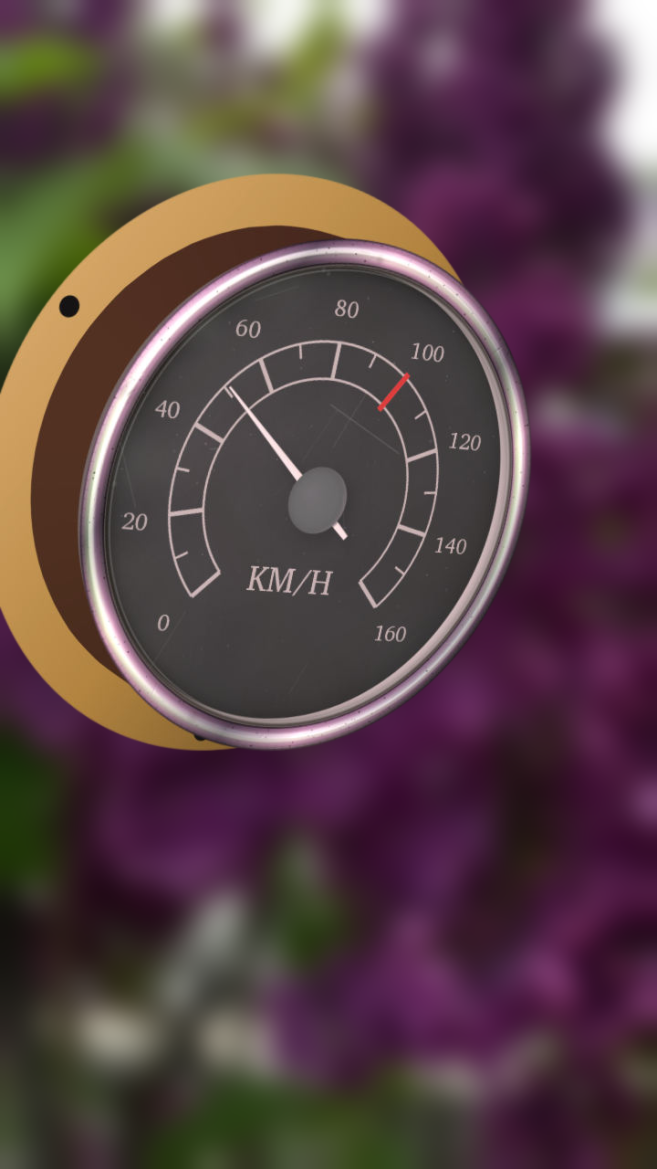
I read {"value": 50, "unit": "km/h"}
